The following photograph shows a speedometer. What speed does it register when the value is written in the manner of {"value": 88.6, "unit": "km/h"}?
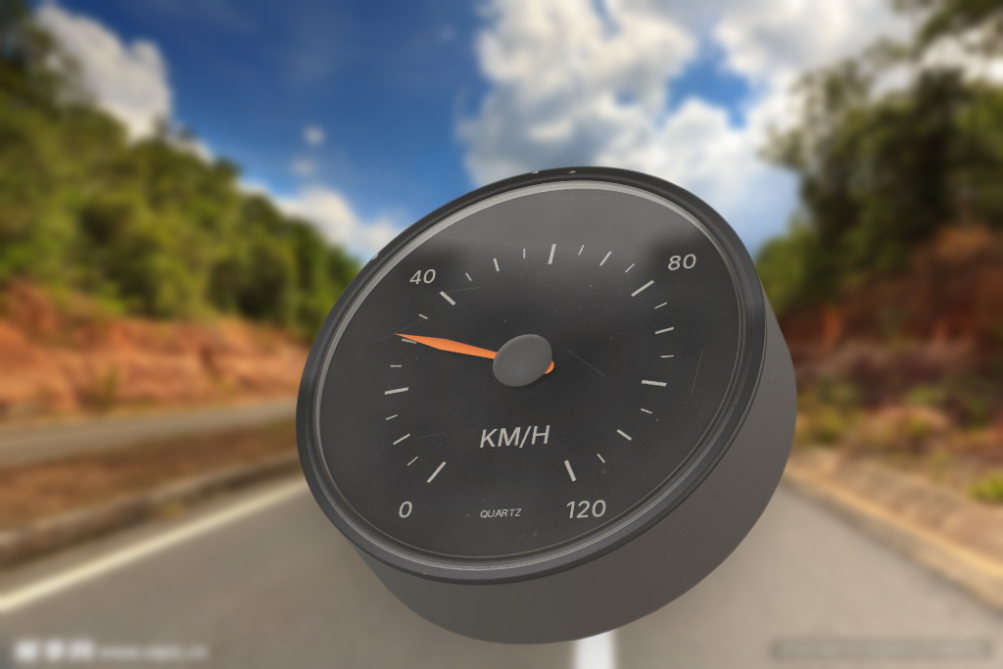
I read {"value": 30, "unit": "km/h"}
